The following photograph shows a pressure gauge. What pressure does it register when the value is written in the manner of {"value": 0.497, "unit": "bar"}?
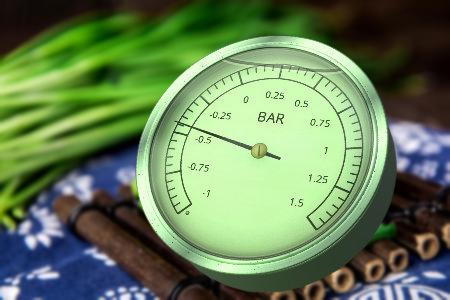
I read {"value": -0.45, "unit": "bar"}
